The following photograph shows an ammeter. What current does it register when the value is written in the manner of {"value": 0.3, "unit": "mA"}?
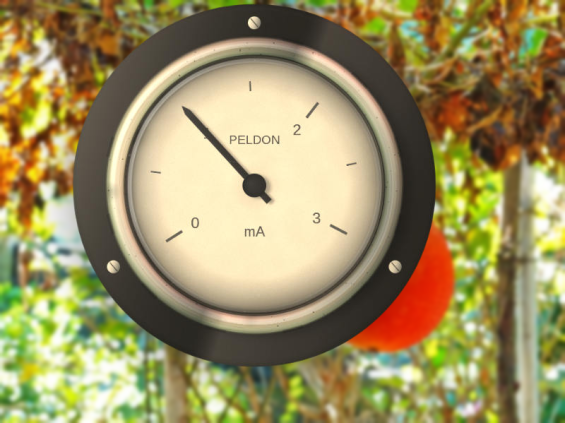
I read {"value": 1, "unit": "mA"}
